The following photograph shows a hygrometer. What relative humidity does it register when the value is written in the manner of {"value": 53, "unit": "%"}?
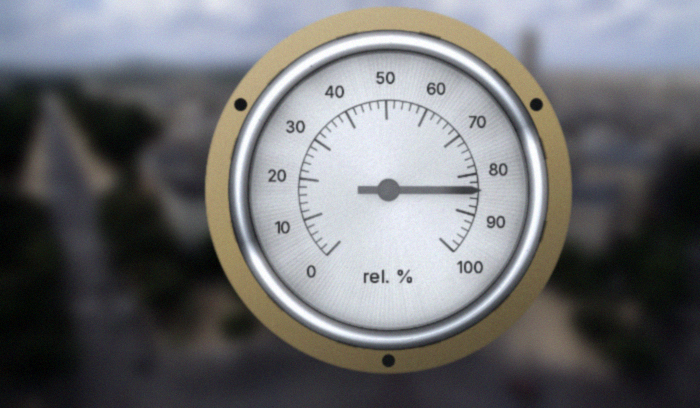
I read {"value": 84, "unit": "%"}
